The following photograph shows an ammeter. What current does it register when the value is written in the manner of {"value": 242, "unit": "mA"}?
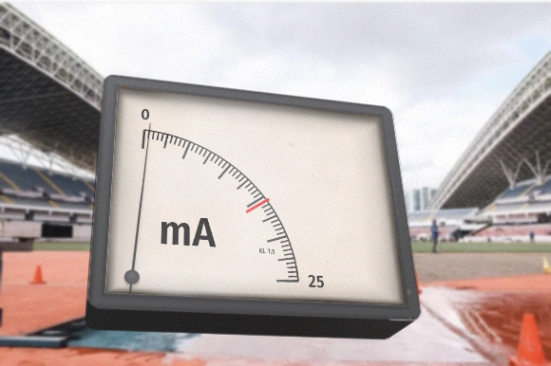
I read {"value": 0.5, "unit": "mA"}
